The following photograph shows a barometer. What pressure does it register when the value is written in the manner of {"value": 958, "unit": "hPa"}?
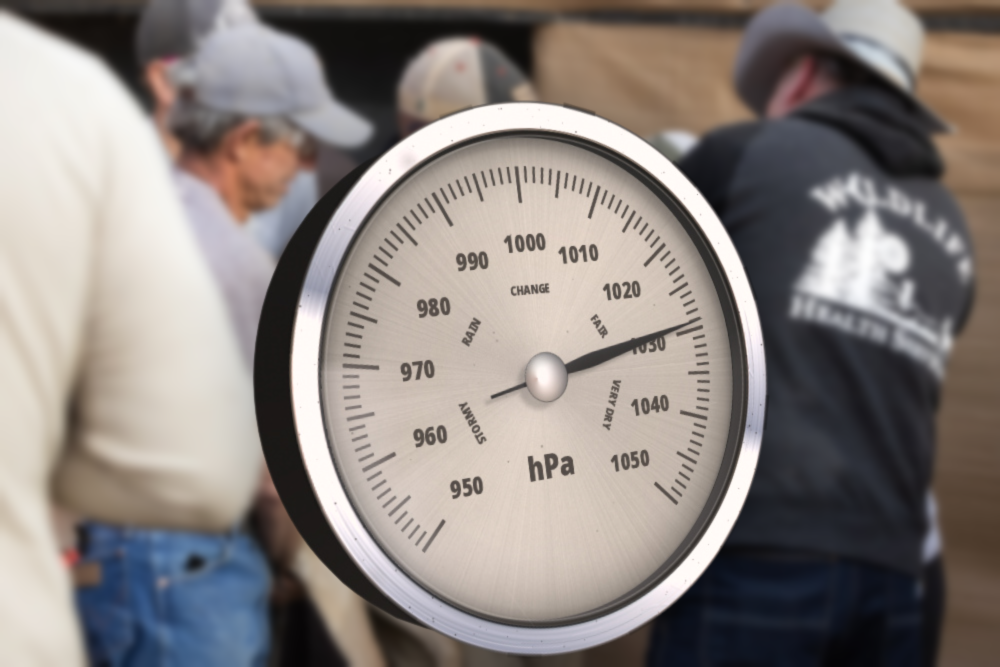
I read {"value": 1029, "unit": "hPa"}
